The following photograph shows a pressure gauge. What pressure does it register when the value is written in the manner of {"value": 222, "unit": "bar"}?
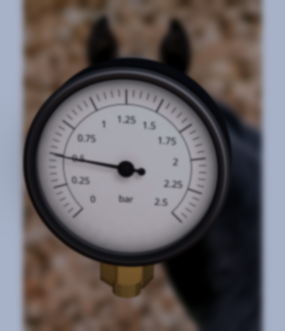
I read {"value": 0.5, "unit": "bar"}
